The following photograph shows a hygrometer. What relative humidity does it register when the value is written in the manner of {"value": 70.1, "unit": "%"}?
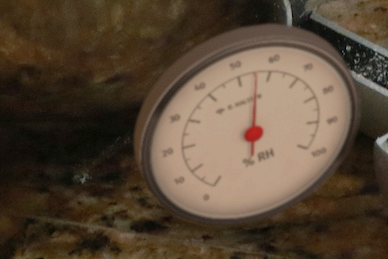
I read {"value": 55, "unit": "%"}
